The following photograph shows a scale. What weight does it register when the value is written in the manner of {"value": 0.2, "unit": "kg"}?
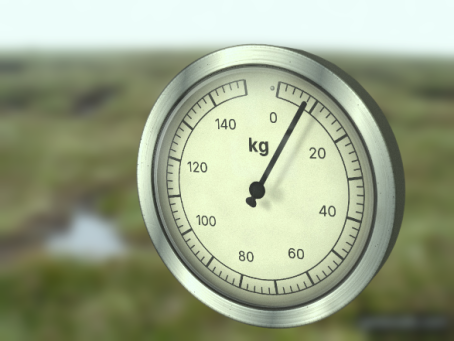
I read {"value": 8, "unit": "kg"}
